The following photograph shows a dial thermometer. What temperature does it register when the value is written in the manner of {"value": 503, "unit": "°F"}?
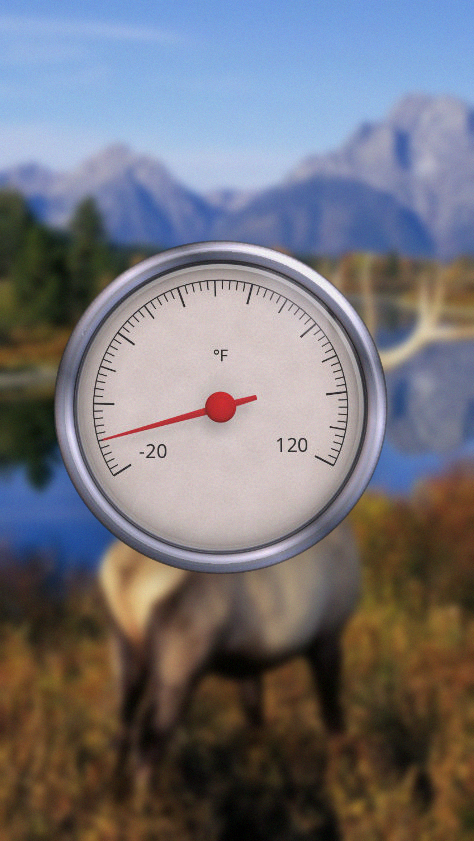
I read {"value": -10, "unit": "°F"}
